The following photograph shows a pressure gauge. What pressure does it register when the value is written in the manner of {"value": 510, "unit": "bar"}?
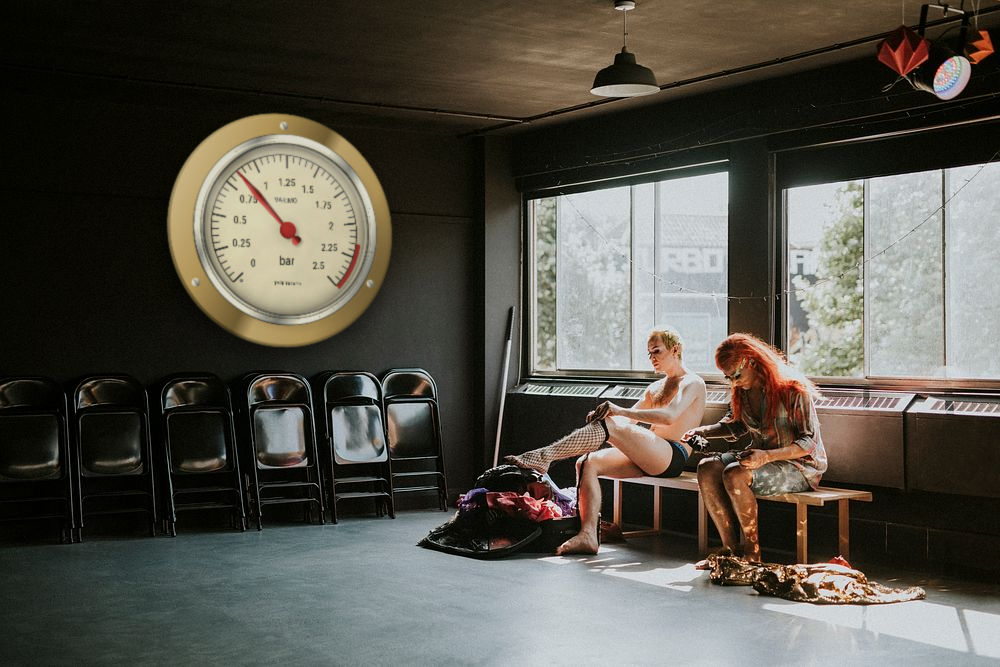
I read {"value": 0.85, "unit": "bar"}
